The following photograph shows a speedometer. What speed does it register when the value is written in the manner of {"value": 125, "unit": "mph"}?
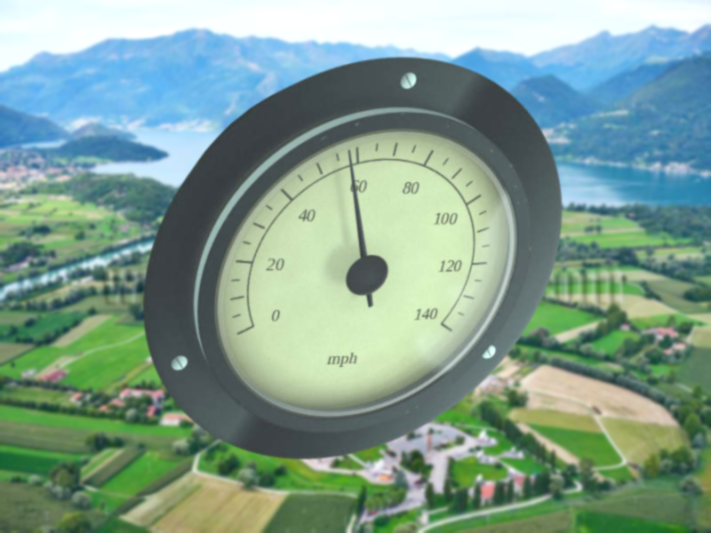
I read {"value": 57.5, "unit": "mph"}
